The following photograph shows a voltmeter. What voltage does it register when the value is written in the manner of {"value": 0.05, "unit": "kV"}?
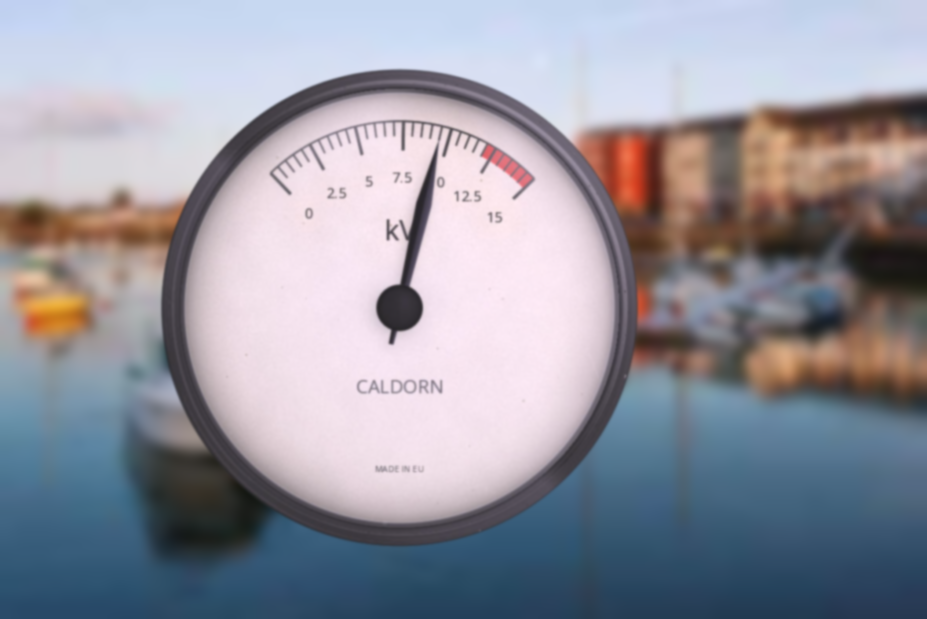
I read {"value": 9.5, "unit": "kV"}
